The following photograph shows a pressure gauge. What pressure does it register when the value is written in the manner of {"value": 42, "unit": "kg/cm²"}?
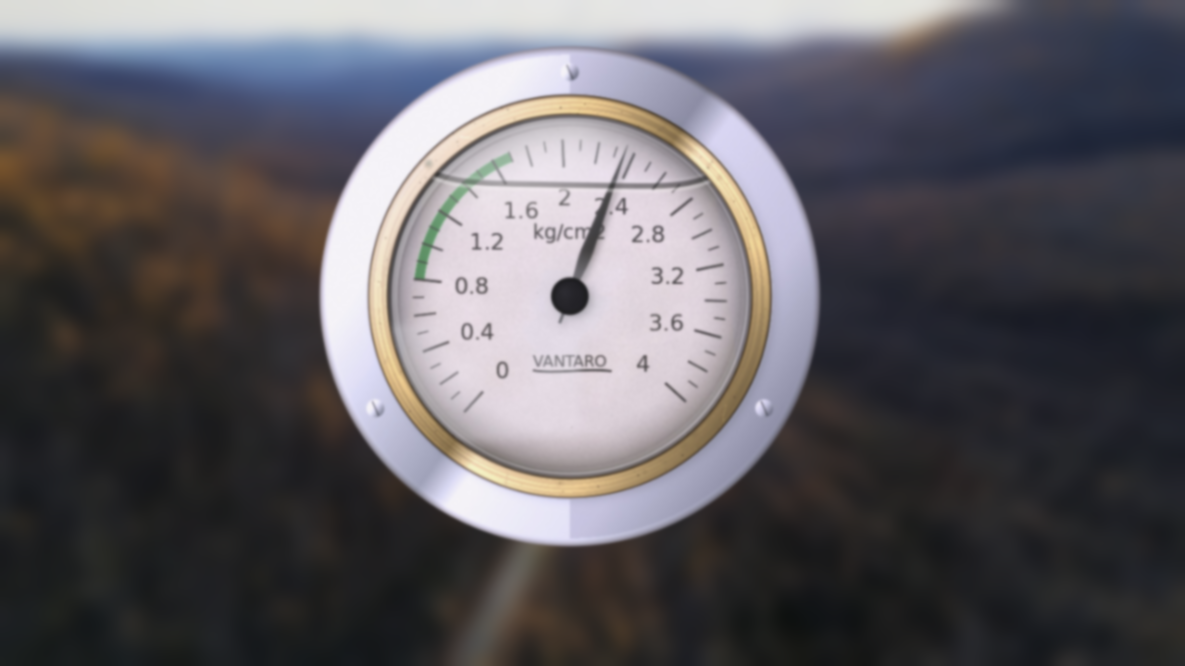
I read {"value": 2.35, "unit": "kg/cm²"}
